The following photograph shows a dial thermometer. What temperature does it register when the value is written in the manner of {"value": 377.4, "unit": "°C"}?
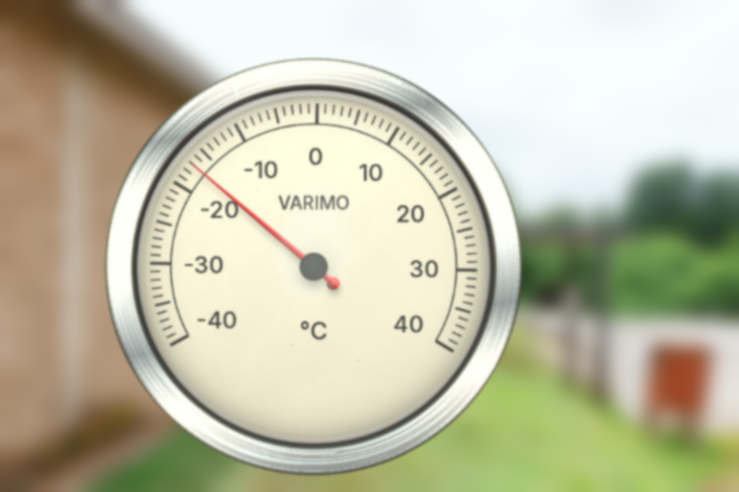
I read {"value": -17, "unit": "°C"}
